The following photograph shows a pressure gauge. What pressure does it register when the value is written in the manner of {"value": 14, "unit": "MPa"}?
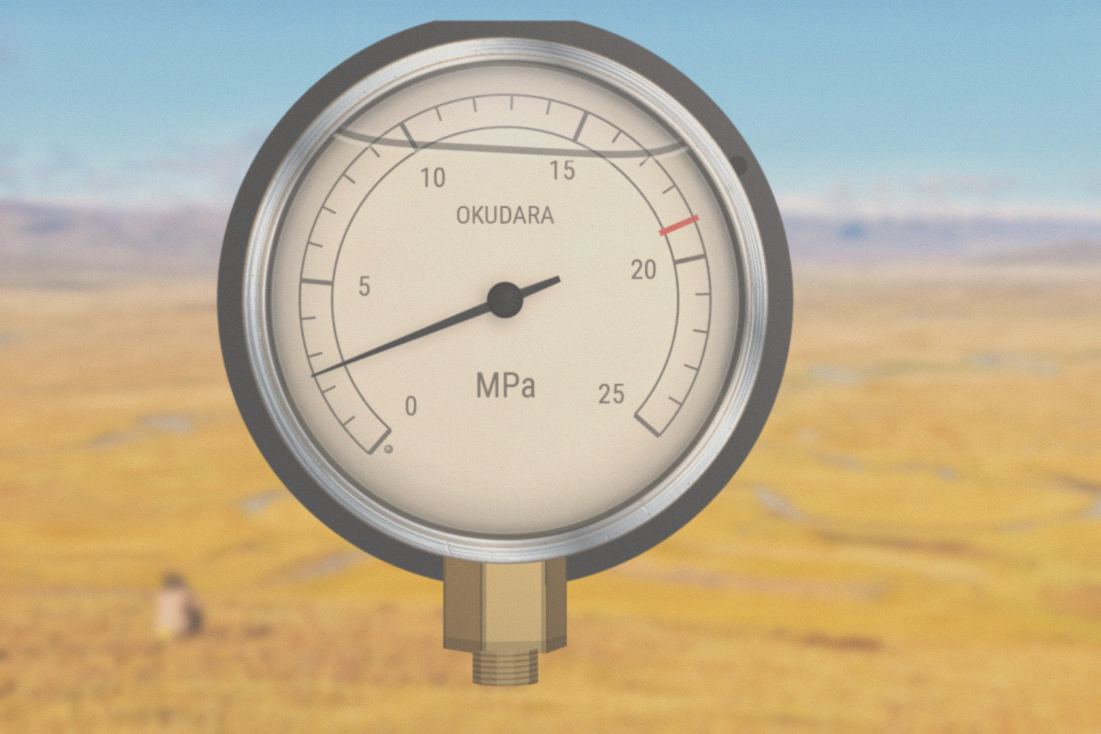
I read {"value": 2.5, "unit": "MPa"}
